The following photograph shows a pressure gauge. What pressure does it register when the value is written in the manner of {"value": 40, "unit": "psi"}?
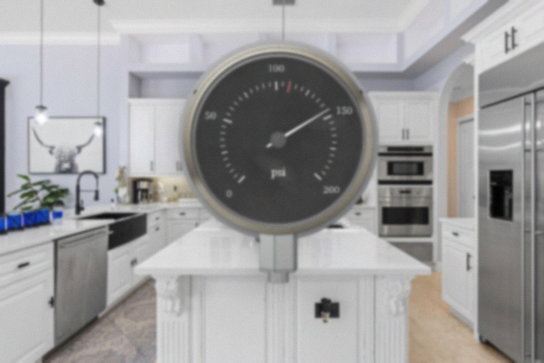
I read {"value": 145, "unit": "psi"}
